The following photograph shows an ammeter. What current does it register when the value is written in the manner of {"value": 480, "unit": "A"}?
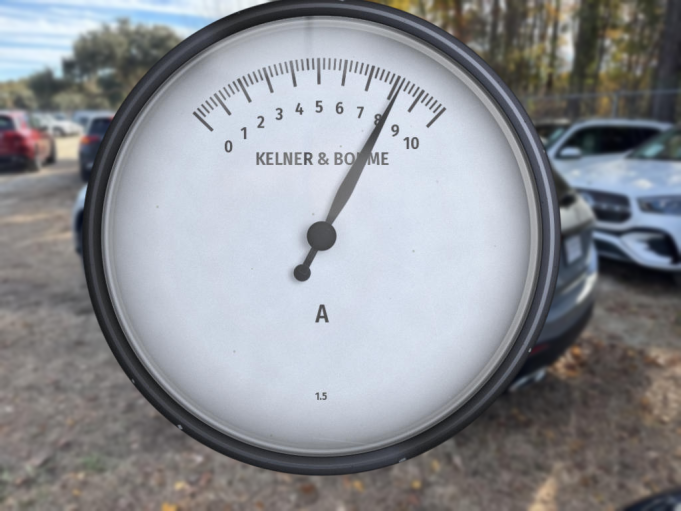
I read {"value": 8.2, "unit": "A"}
